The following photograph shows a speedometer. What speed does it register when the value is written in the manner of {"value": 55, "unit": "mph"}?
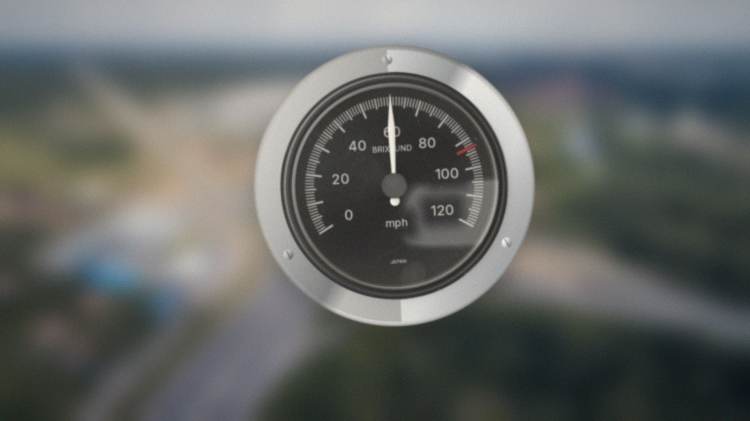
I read {"value": 60, "unit": "mph"}
